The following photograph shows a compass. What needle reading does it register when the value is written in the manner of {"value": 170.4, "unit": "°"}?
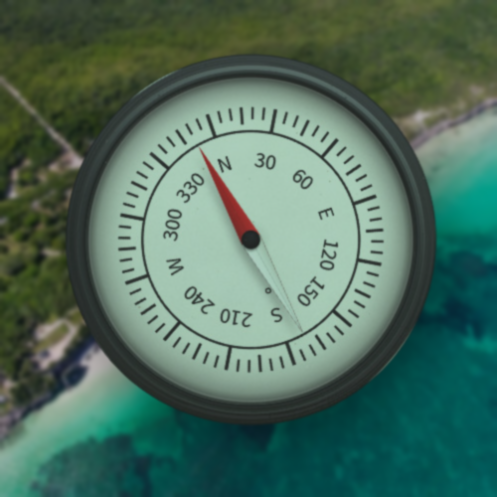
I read {"value": 350, "unit": "°"}
